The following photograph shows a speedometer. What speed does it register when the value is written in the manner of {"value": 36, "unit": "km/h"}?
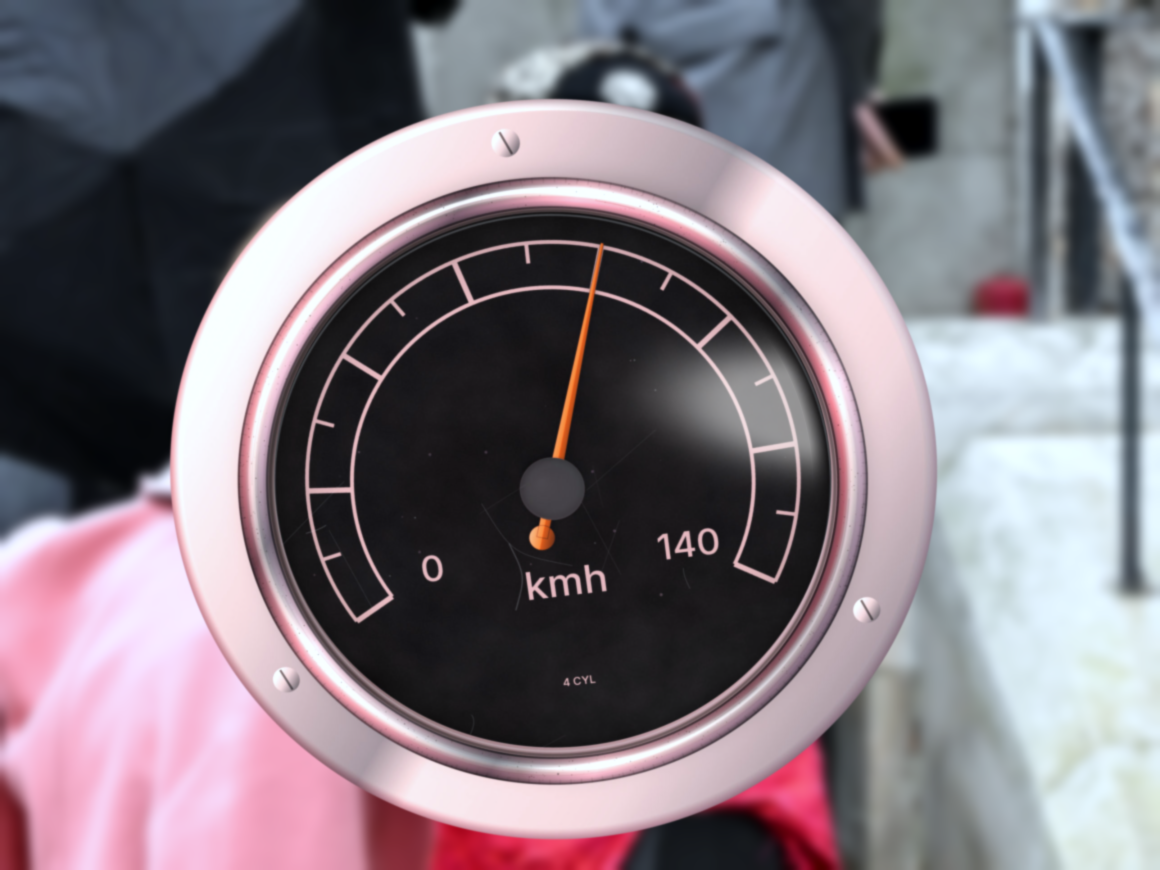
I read {"value": 80, "unit": "km/h"}
